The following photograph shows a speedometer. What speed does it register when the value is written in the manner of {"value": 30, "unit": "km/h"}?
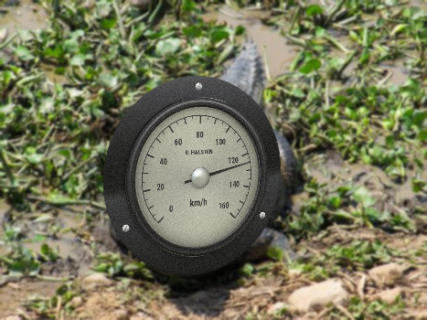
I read {"value": 125, "unit": "km/h"}
